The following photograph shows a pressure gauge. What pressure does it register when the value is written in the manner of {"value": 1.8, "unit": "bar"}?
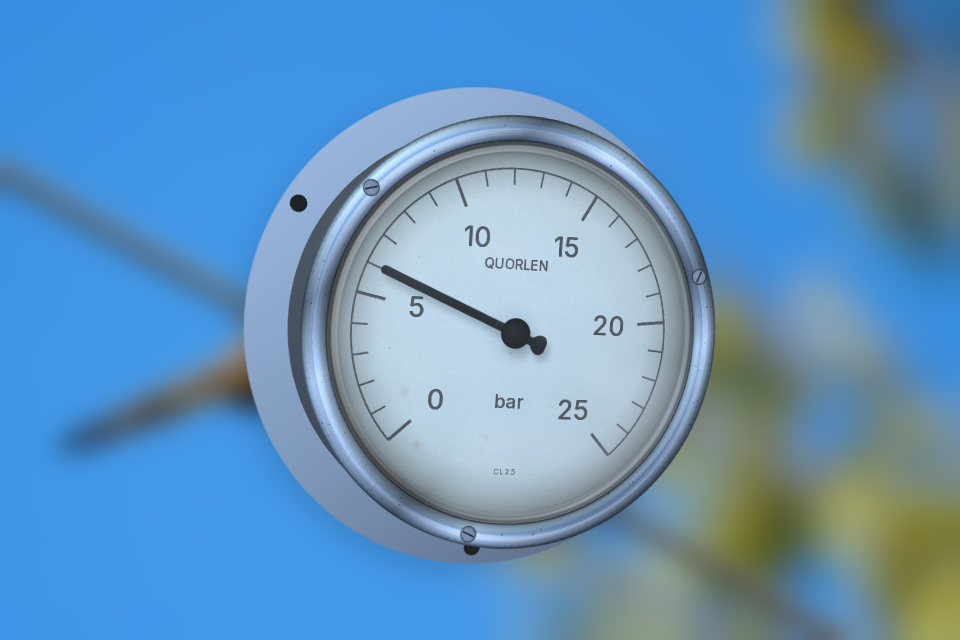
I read {"value": 6, "unit": "bar"}
